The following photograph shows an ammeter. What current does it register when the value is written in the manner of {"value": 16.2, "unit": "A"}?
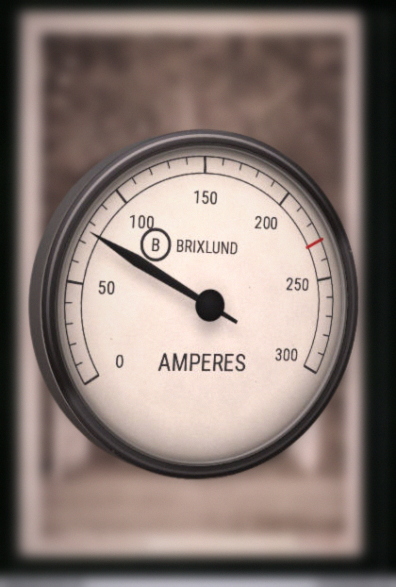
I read {"value": 75, "unit": "A"}
